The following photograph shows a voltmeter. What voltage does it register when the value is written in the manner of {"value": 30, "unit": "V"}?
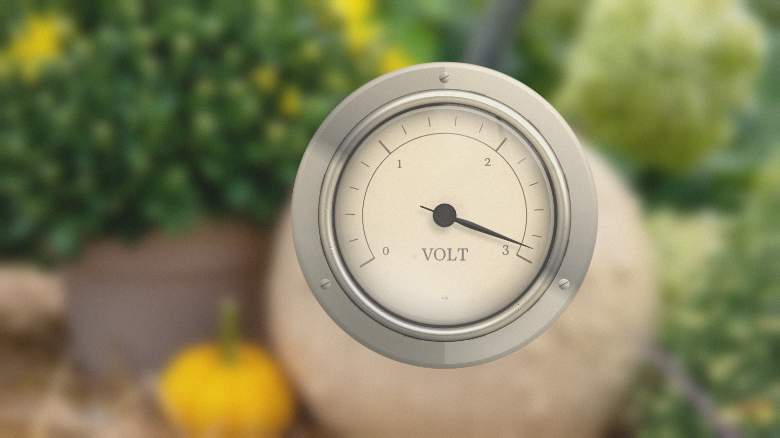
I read {"value": 2.9, "unit": "V"}
